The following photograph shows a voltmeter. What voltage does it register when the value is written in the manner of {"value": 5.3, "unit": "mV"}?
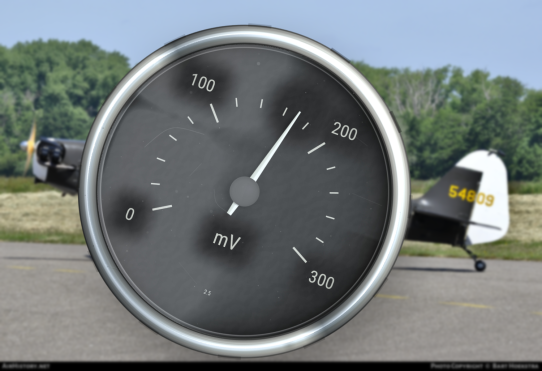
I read {"value": 170, "unit": "mV"}
